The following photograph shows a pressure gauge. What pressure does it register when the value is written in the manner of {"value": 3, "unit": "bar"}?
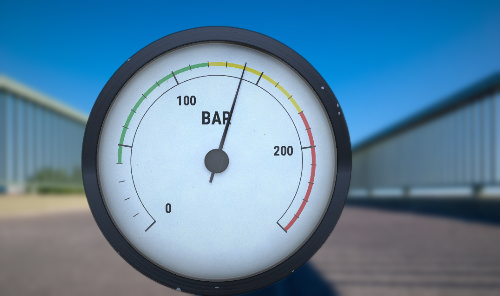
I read {"value": 140, "unit": "bar"}
